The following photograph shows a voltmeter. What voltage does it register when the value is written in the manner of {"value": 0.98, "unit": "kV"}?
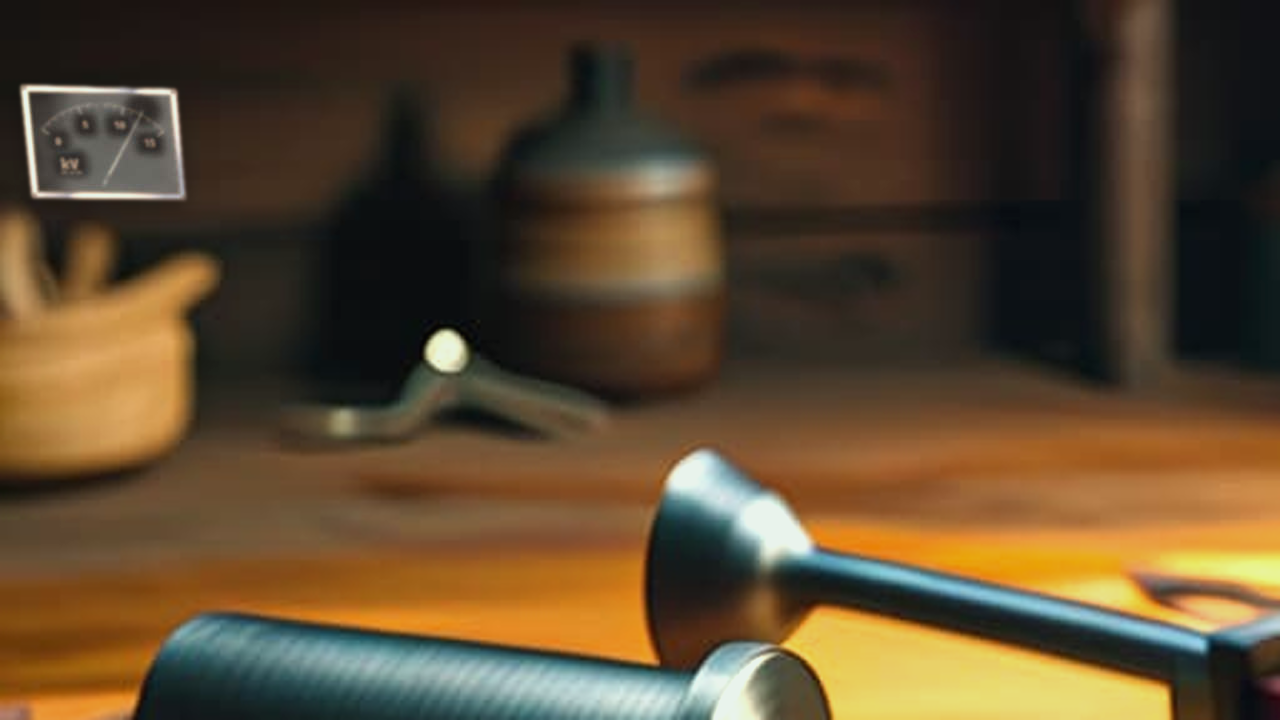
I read {"value": 12, "unit": "kV"}
